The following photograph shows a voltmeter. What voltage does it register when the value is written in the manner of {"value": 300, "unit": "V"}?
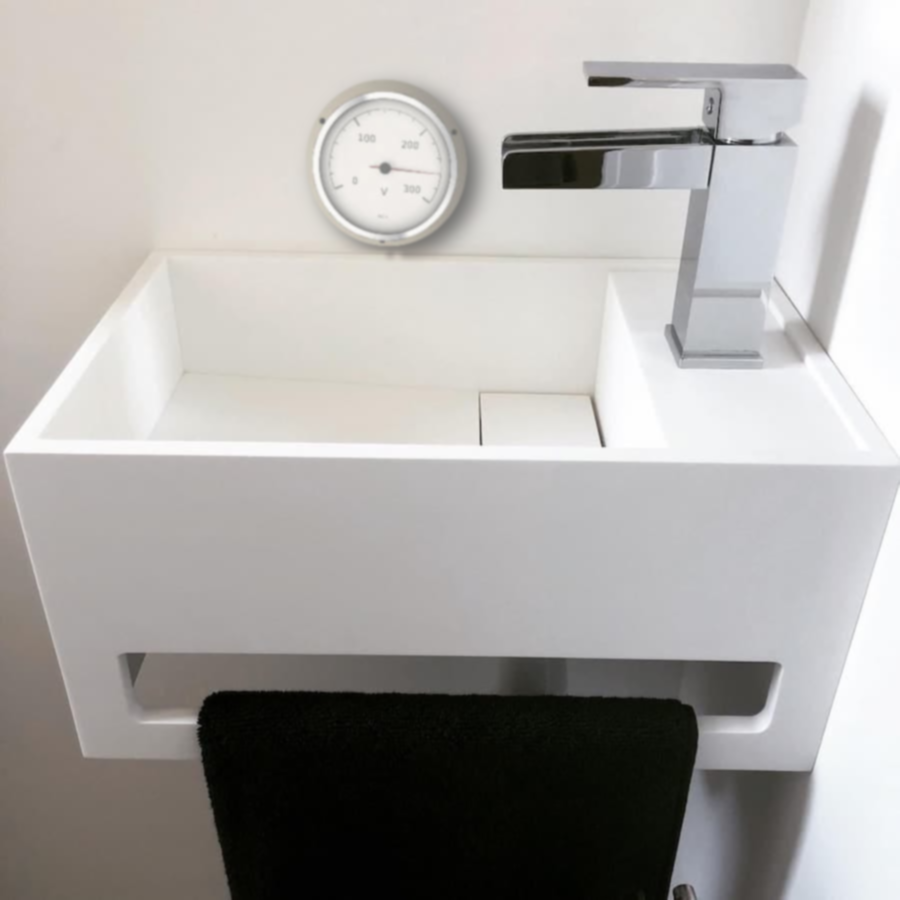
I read {"value": 260, "unit": "V"}
